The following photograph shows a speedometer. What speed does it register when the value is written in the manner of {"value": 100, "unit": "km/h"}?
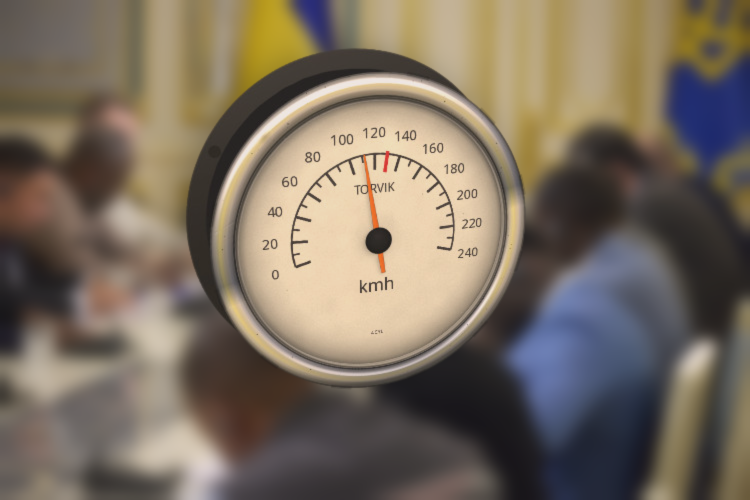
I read {"value": 110, "unit": "km/h"}
